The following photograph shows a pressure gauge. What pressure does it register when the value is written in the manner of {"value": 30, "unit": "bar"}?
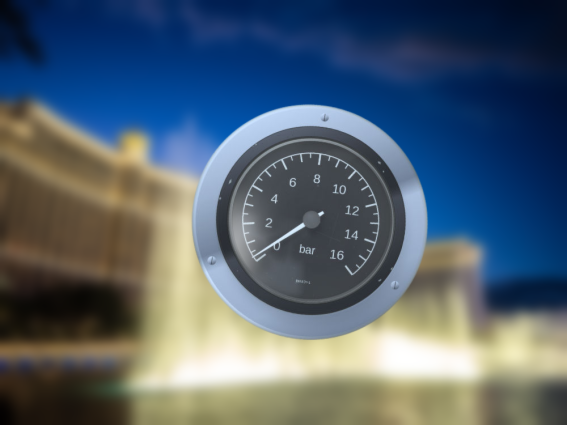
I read {"value": 0.25, "unit": "bar"}
